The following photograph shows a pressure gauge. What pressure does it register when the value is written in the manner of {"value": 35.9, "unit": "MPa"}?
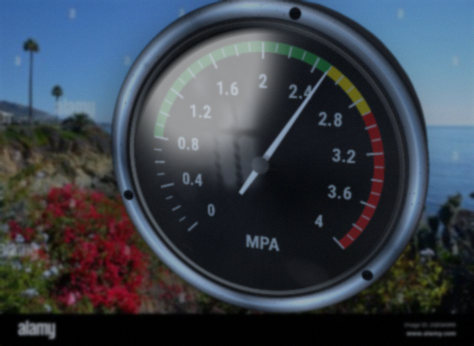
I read {"value": 2.5, "unit": "MPa"}
